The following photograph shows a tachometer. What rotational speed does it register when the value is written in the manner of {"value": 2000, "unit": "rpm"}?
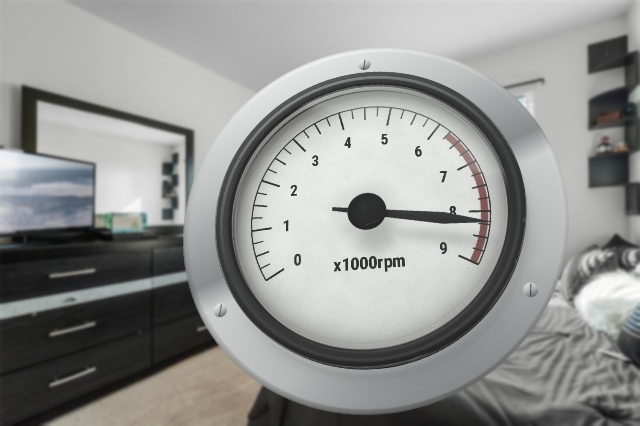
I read {"value": 8250, "unit": "rpm"}
